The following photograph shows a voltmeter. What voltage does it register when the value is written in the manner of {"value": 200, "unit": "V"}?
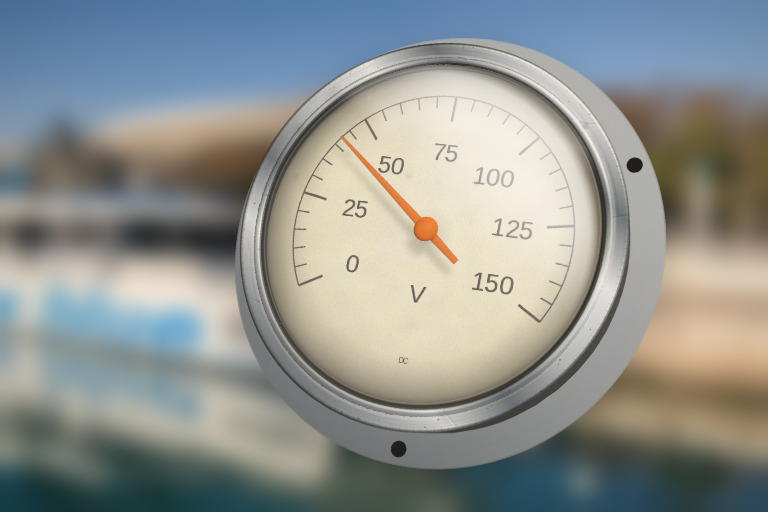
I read {"value": 42.5, "unit": "V"}
